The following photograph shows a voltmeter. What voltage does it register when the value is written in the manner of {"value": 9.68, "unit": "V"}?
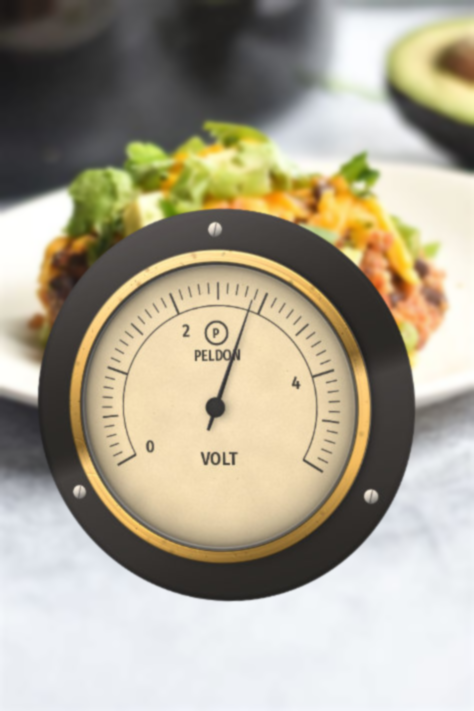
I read {"value": 2.9, "unit": "V"}
